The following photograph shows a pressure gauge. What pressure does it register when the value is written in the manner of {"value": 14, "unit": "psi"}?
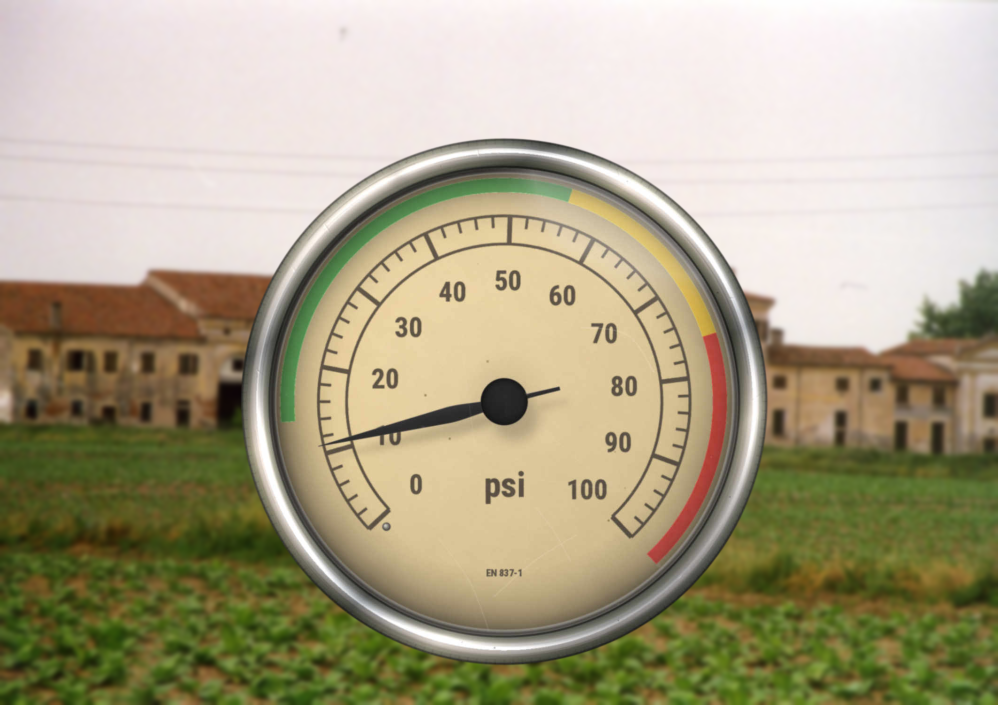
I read {"value": 11, "unit": "psi"}
